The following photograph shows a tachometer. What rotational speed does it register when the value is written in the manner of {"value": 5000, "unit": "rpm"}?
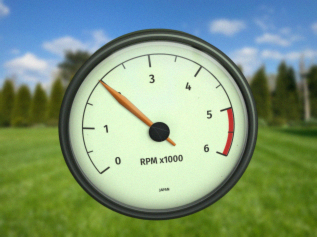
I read {"value": 2000, "unit": "rpm"}
